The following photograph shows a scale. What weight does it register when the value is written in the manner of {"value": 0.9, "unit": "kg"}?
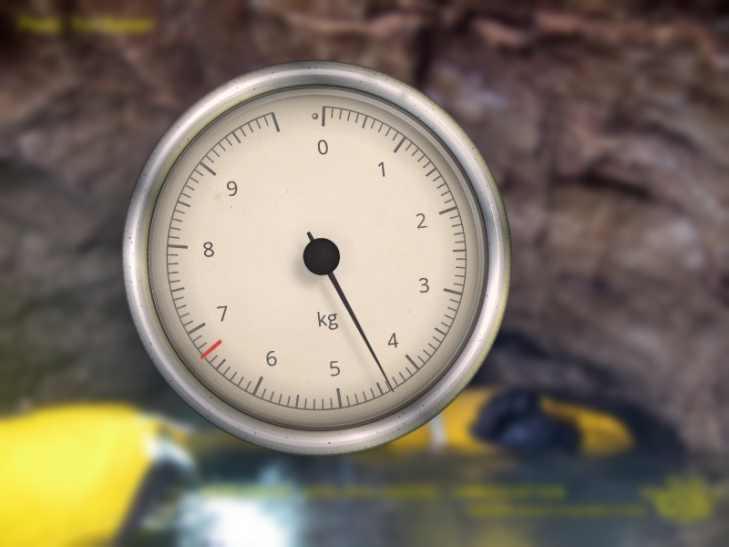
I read {"value": 4.4, "unit": "kg"}
